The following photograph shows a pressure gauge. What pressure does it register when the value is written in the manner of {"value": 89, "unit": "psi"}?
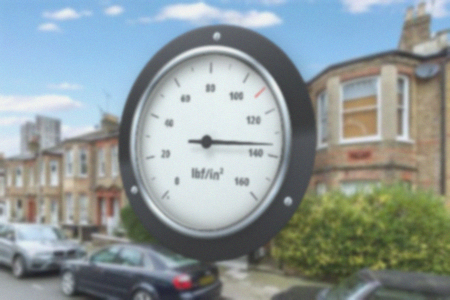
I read {"value": 135, "unit": "psi"}
